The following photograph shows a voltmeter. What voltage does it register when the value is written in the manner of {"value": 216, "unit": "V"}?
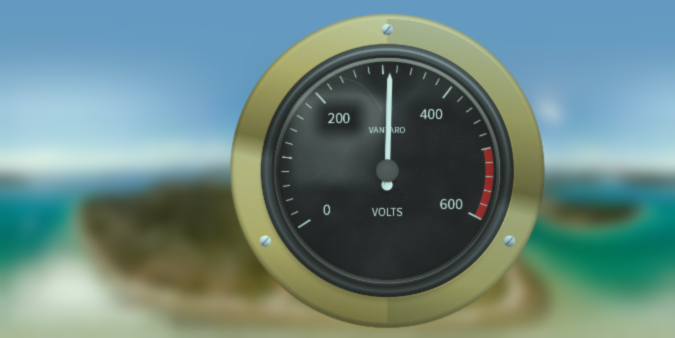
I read {"value": 310, "unit": "V"}
